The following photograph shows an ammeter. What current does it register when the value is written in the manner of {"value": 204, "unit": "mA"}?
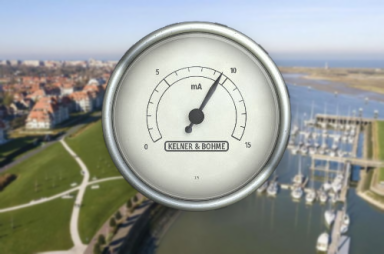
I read {"value": 9.5, "unit": "mA"}
